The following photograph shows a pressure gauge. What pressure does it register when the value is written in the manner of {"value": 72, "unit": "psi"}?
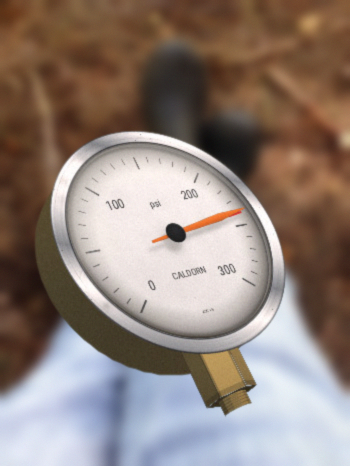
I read {"value": 240, "unit": "psi"}
